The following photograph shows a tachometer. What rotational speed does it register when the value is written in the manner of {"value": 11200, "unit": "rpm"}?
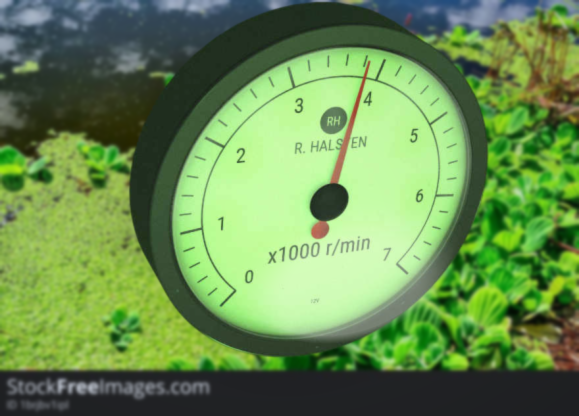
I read {"value": 3800, "unit": "rpm"}
